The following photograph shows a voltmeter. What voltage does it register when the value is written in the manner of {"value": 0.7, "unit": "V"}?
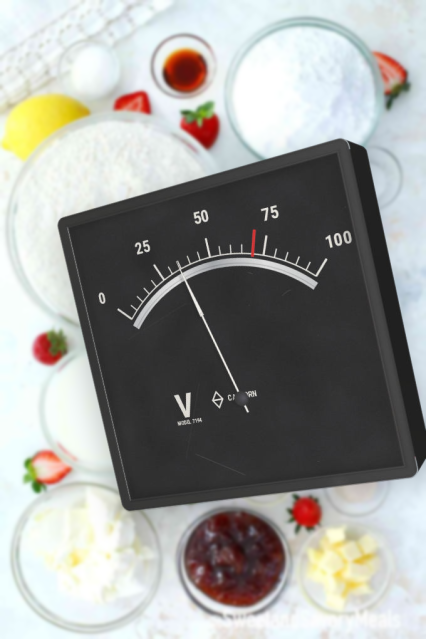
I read {"value": 35, "unit": "V"}
